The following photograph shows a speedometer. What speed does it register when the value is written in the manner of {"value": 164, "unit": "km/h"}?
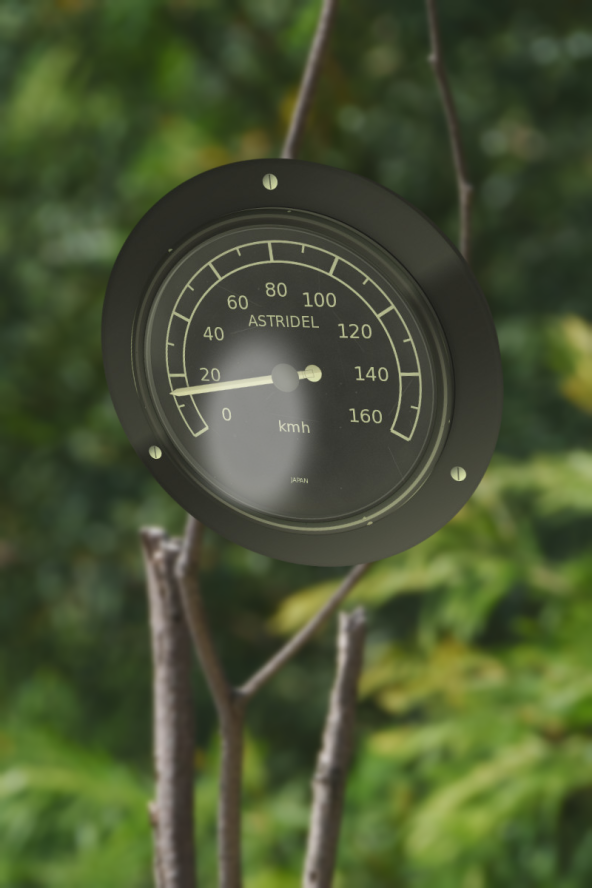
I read {"value": 15, "unit": "km/h"}
